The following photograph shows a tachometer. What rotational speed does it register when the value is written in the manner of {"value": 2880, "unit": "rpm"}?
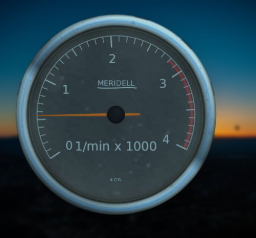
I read {"value": 550, "unit": "rpm"}
